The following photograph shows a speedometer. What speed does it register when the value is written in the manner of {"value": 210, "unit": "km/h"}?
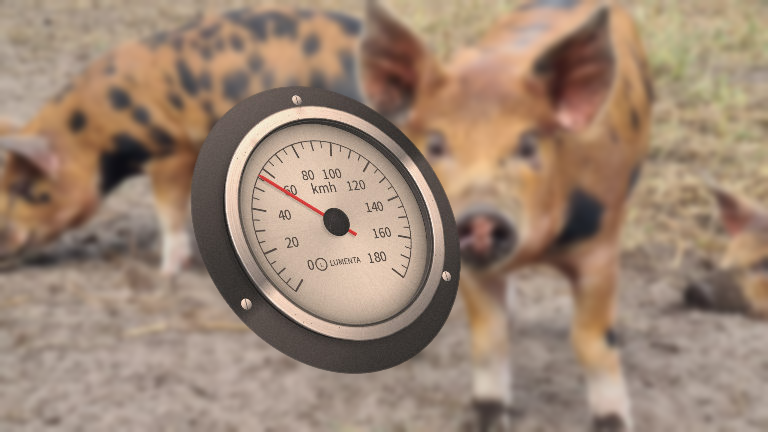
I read {"value": 55, "unit": "km/h"}
